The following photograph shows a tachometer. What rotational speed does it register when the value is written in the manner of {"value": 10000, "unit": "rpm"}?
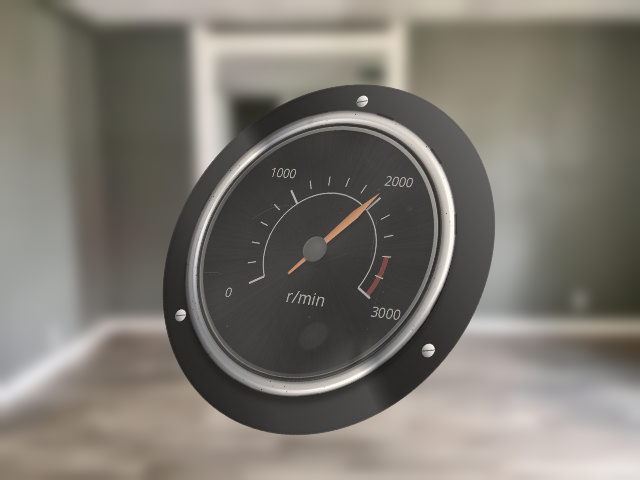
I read {"value": 2000, "unit": "rpm"}
